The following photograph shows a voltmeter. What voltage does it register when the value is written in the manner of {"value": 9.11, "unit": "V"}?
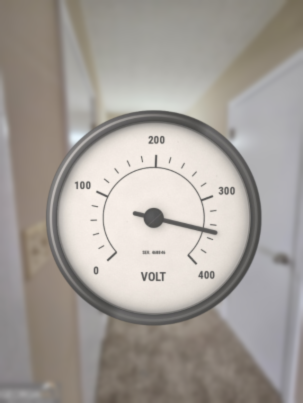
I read {"value": 350, "unit": "V"}
